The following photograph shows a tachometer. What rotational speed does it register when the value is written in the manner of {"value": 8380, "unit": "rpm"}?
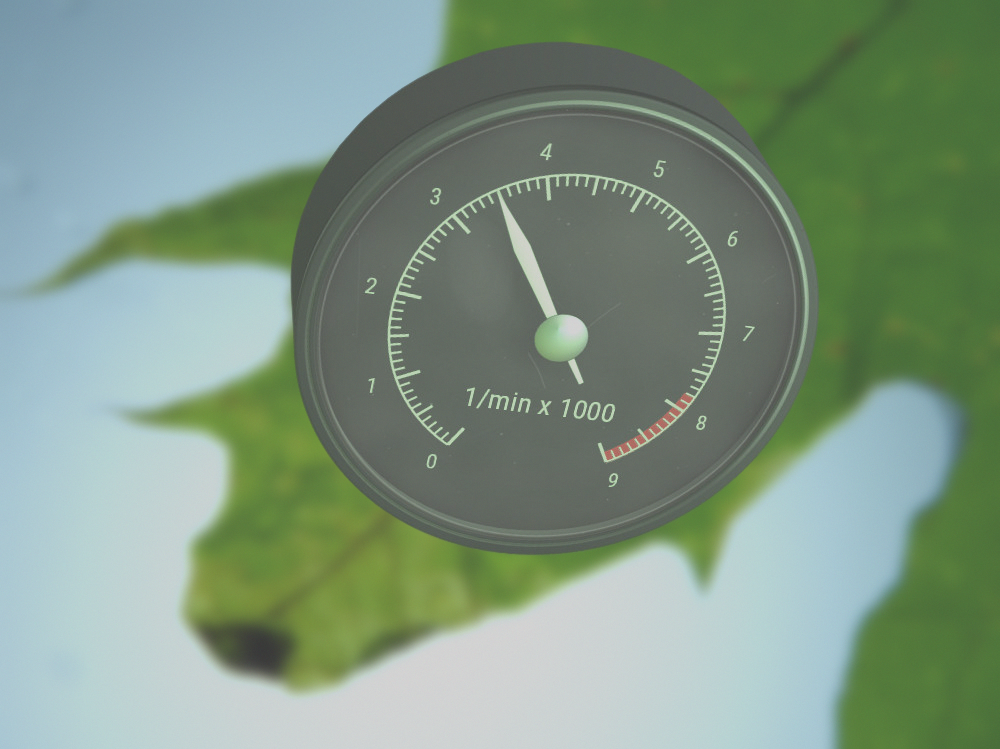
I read {"value": 3500, "unit": "rpm"}
